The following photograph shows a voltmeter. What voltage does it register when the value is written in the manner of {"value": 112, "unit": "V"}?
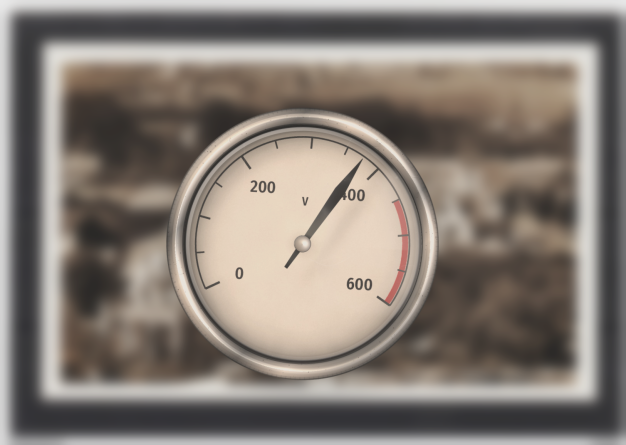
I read {"value": 375, "unit": "V"}
